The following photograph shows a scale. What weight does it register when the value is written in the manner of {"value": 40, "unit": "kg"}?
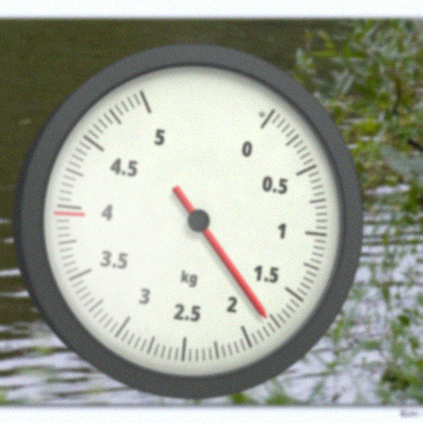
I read {"value": 1.8, "unit": "kg"}
